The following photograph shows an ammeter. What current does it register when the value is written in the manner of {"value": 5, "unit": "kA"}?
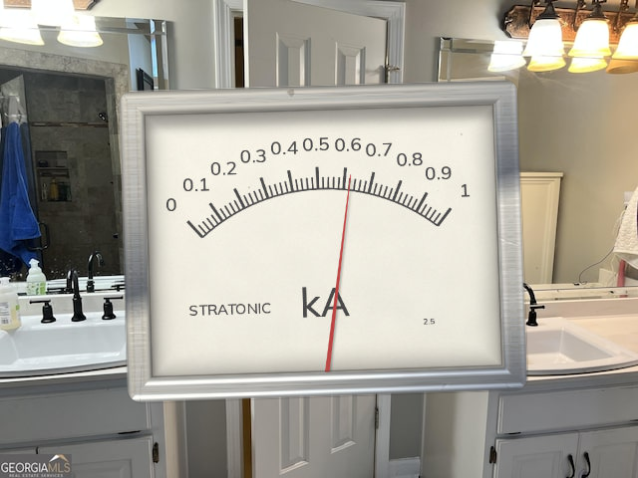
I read {"value": 0.62, "unit": "kA"}
